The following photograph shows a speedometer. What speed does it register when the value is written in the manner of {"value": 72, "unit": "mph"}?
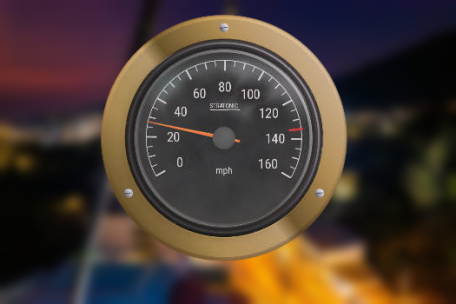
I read {"value": 27.5, "unit": "mph"}
